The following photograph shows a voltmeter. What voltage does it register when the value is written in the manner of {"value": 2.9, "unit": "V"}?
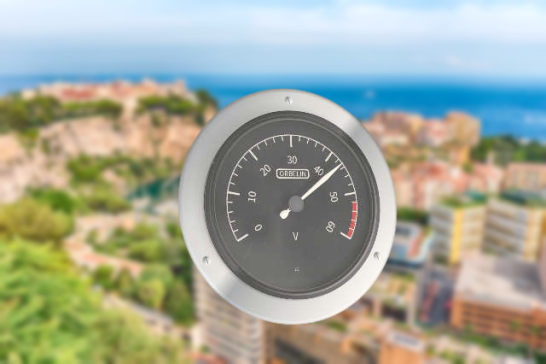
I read {"value": 43, "unit": "V"}
